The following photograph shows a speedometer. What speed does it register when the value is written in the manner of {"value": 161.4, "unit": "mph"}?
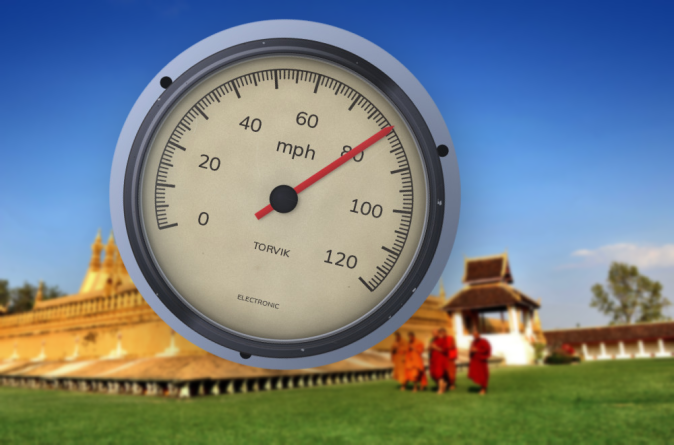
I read {"value": 80, "unit": "mph"}
